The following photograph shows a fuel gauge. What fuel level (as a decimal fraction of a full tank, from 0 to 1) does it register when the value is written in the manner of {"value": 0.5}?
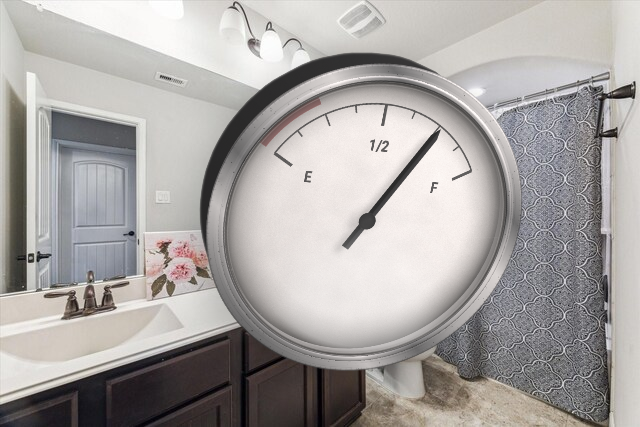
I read {"value": 0.75}
